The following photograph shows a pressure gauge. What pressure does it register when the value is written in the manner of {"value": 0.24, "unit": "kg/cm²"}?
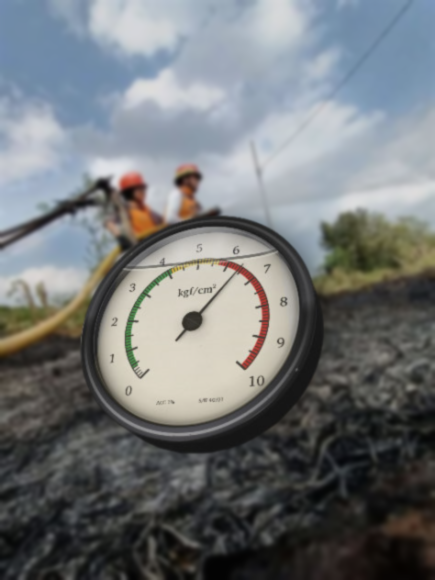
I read {"value": 6.5, "unit": "kg/cm²"}
